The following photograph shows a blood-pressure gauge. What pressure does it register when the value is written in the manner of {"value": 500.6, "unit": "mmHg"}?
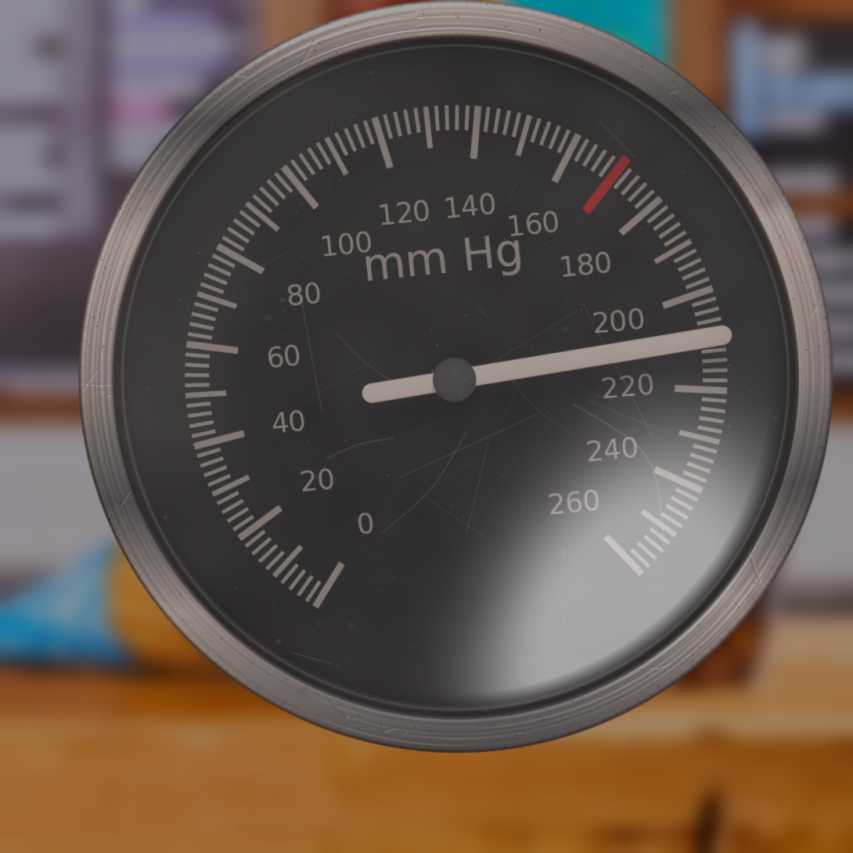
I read {"value": 209, "unit": "mmHg"}
